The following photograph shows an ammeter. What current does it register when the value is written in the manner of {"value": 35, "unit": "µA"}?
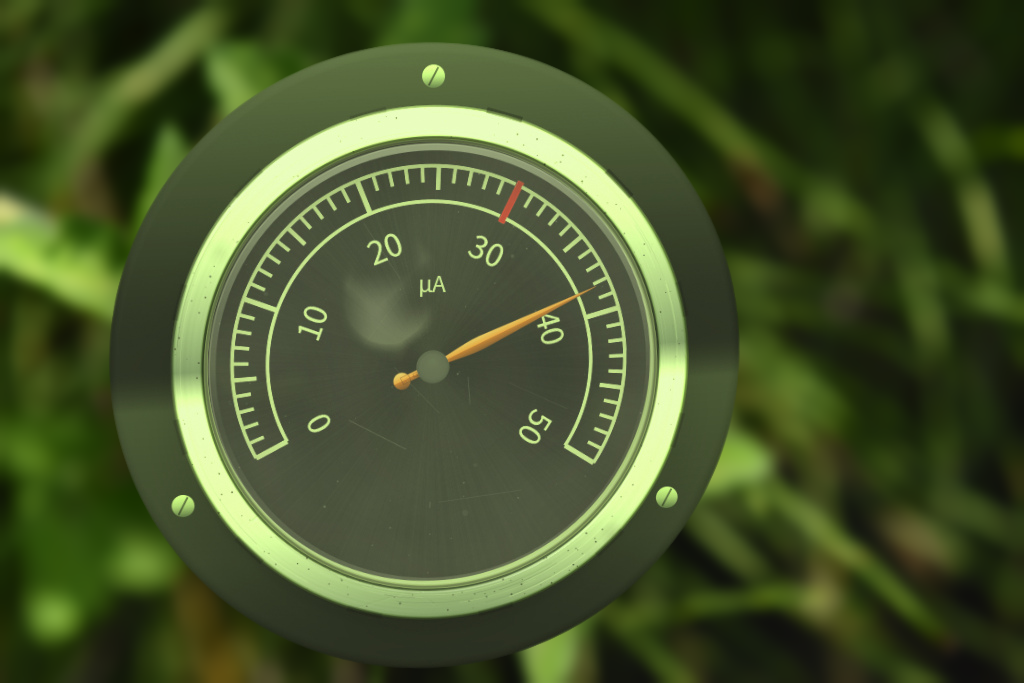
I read {"value": 38, "unit": "µA"}
